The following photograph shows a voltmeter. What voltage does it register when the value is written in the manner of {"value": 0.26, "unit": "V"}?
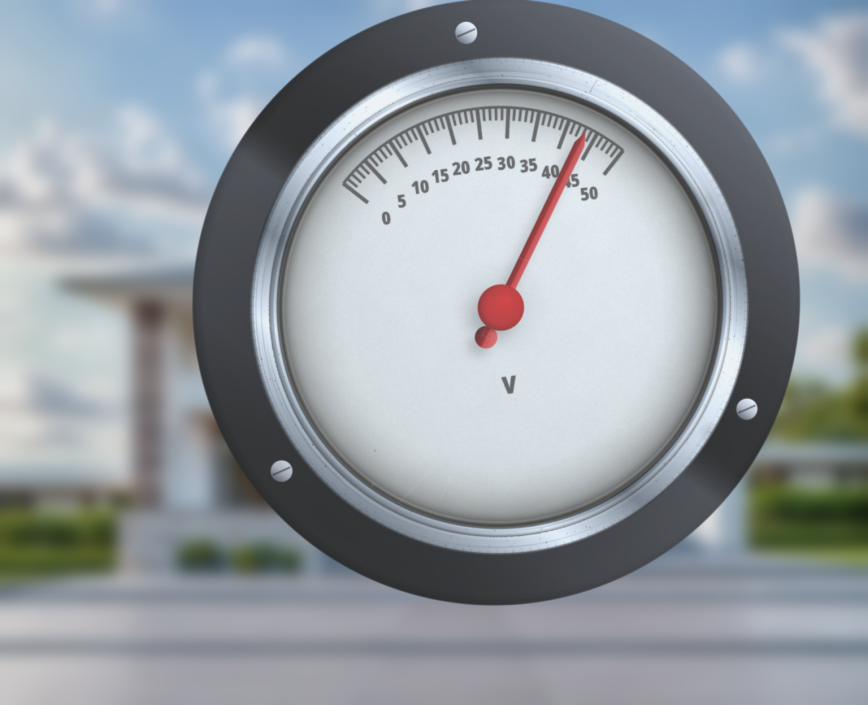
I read {"value": 43, "unit": "V"}
